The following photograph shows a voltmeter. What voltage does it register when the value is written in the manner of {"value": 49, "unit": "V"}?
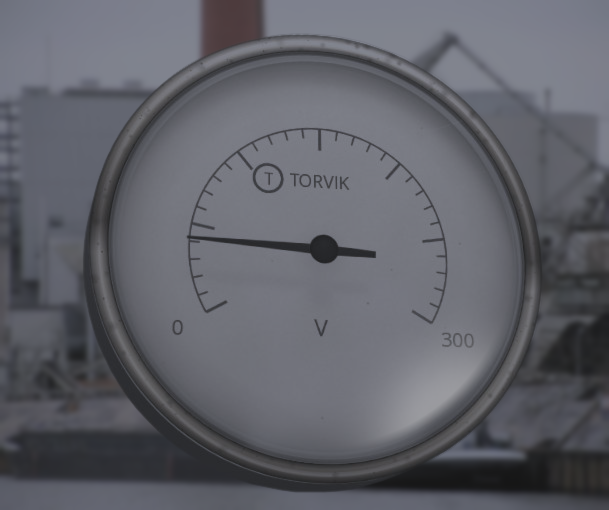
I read {"value": 40, "unit": "V"}
